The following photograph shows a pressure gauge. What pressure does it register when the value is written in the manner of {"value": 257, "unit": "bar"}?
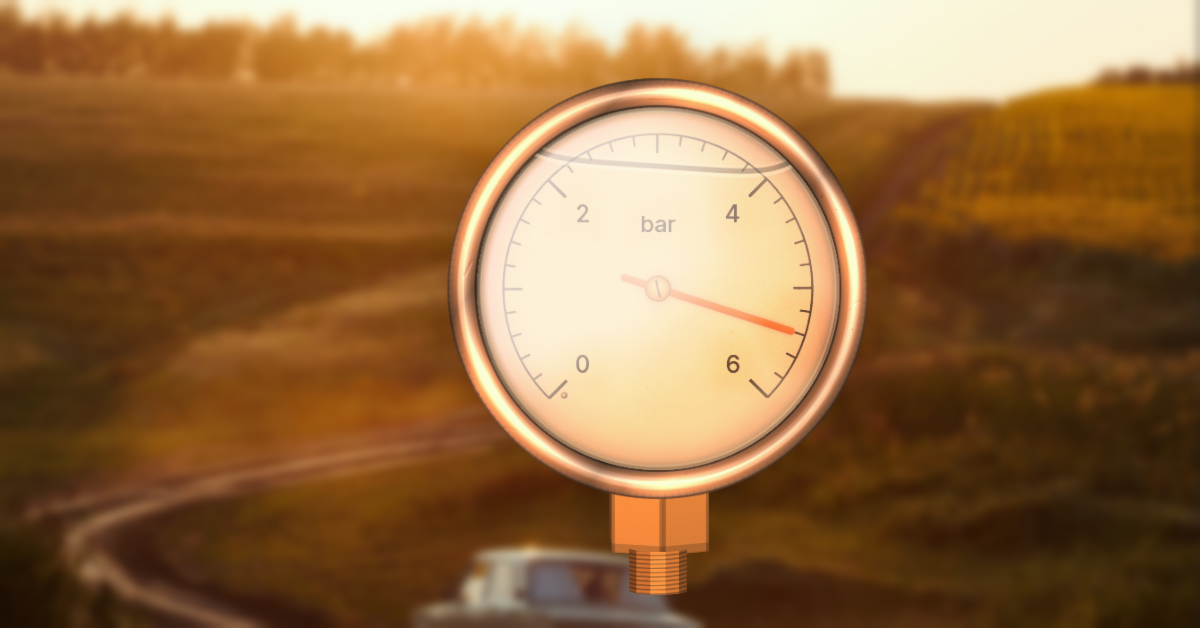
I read {"value": 5.4, "unit": "bar"}
